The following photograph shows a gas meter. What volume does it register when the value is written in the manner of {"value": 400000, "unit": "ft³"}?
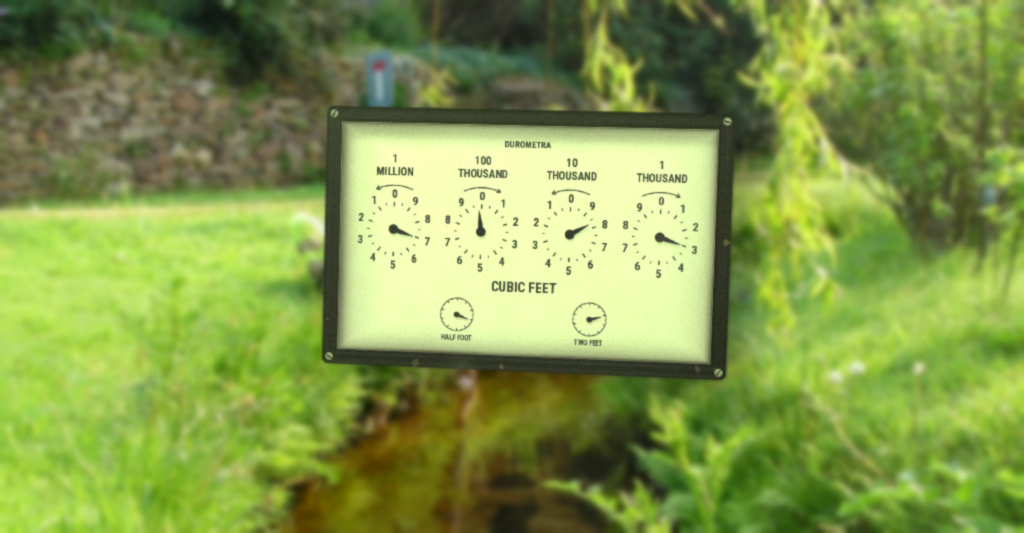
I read {"value": 698300, "unit": "ft³"}
